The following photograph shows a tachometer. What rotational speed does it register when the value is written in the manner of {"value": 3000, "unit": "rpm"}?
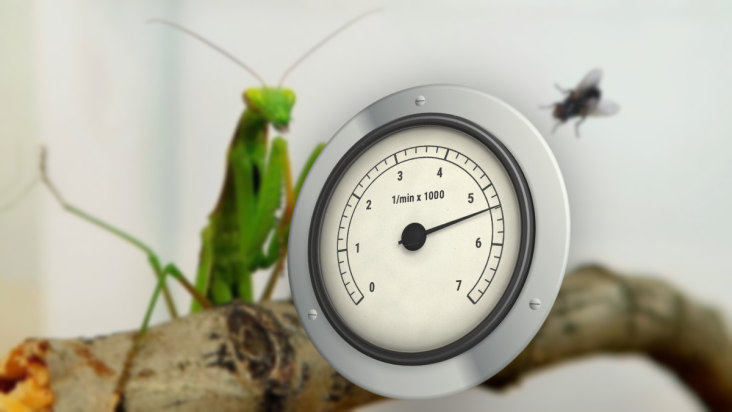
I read {"value": 5400, "unit": "rpm"}
